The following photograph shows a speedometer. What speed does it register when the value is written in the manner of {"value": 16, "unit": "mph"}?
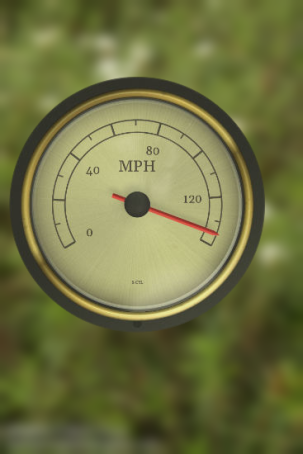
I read {"value": 135, "unit": "mph"}
